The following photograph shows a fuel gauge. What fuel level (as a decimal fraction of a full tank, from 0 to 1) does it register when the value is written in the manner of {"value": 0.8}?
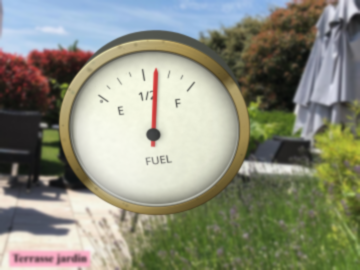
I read {"value": 0.625}
